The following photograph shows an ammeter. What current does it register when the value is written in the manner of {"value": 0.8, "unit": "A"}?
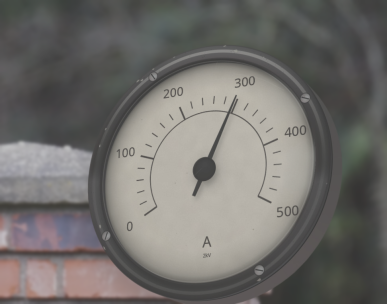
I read {"value": 300, "unit": "A"}
